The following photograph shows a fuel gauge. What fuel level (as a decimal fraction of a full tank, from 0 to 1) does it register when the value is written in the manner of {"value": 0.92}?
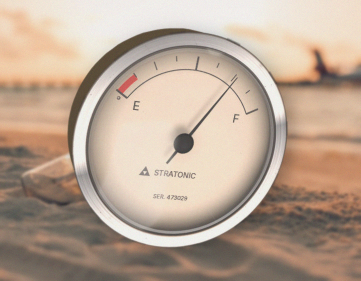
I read {"value": 0.75}
